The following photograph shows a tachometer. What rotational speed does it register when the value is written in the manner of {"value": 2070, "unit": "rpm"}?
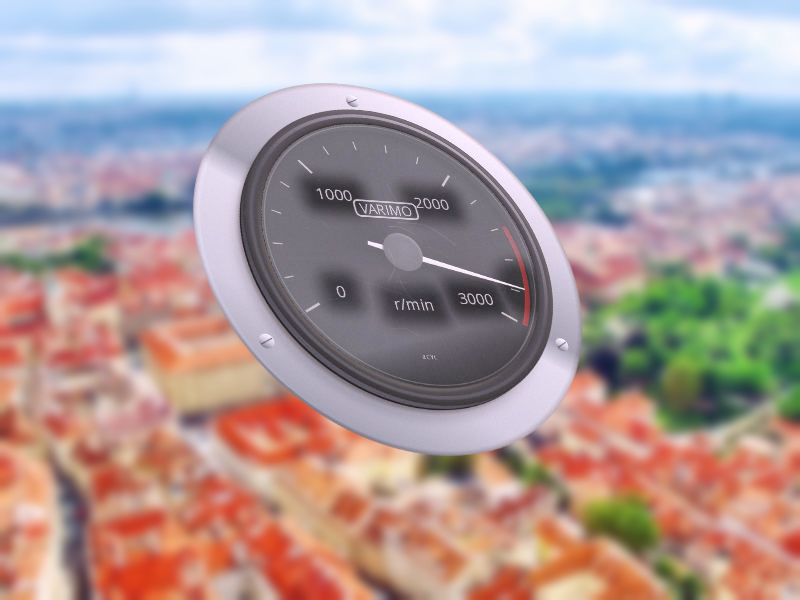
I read {"value": 2800, "unit": "rpm"}
